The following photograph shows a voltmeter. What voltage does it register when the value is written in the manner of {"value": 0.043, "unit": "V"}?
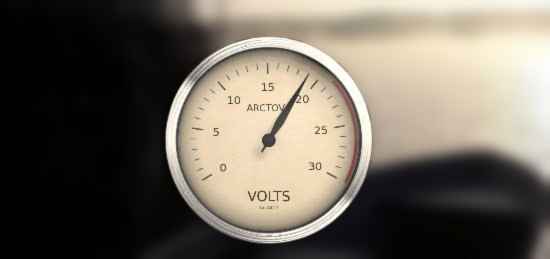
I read {"value": 19, "unit": "V"}
